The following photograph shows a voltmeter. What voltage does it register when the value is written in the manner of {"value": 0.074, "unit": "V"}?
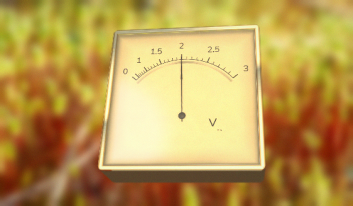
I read {"value": 2, "unit": "V"}
